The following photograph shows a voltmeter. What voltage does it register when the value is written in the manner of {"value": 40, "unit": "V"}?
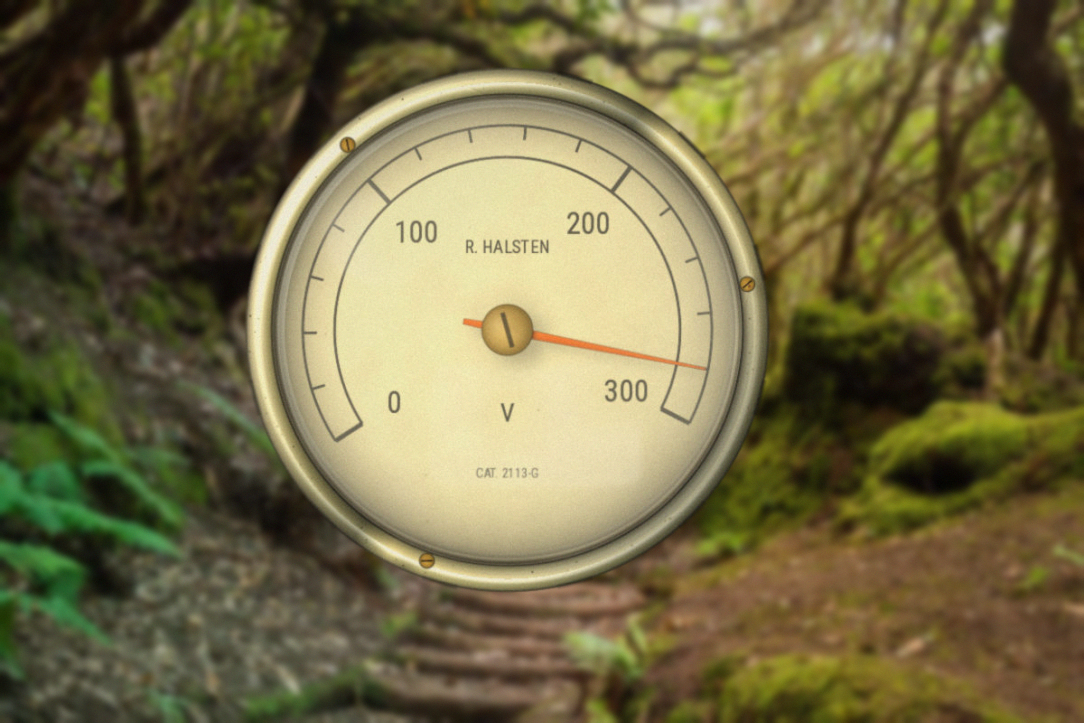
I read {"value": 280, "unit": "V"}
